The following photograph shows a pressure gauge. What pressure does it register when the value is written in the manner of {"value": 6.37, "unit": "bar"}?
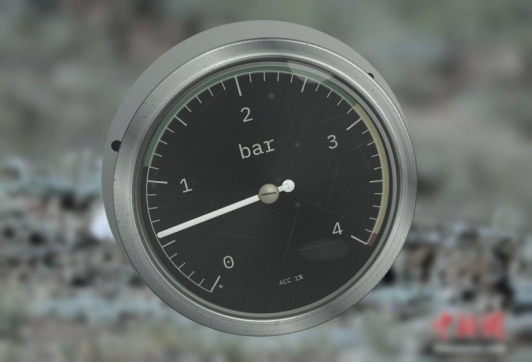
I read {"value": 0.6, "unit": "bar"}
